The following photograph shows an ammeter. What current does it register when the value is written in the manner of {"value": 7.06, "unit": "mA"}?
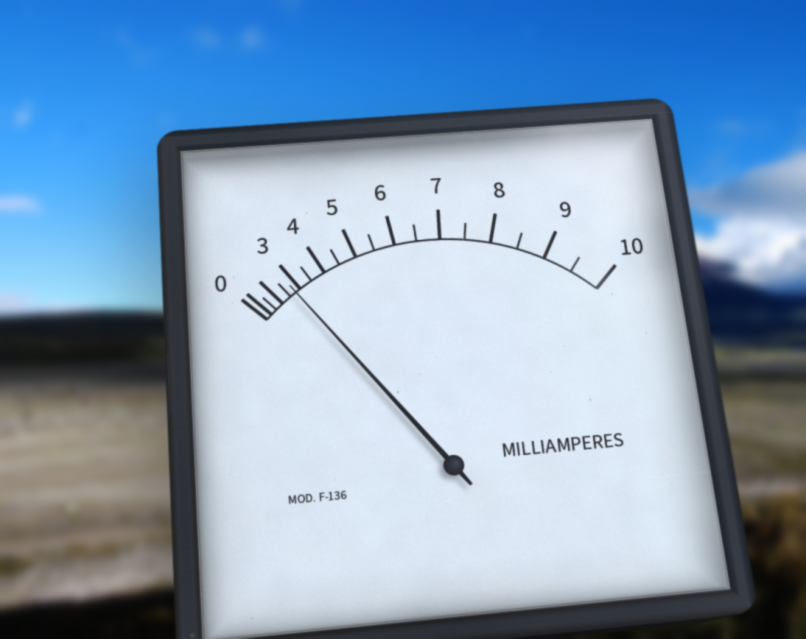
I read {"value": 2.75, "unit": "mA"}
